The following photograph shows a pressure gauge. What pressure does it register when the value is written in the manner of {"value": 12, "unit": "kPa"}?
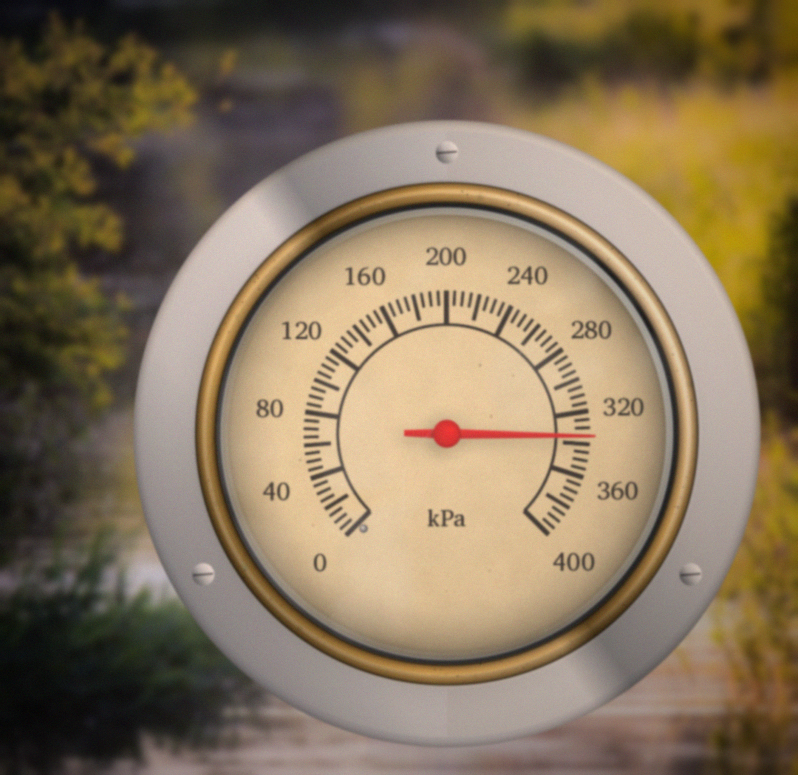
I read {"value": 335, "unit": "kPa"}
